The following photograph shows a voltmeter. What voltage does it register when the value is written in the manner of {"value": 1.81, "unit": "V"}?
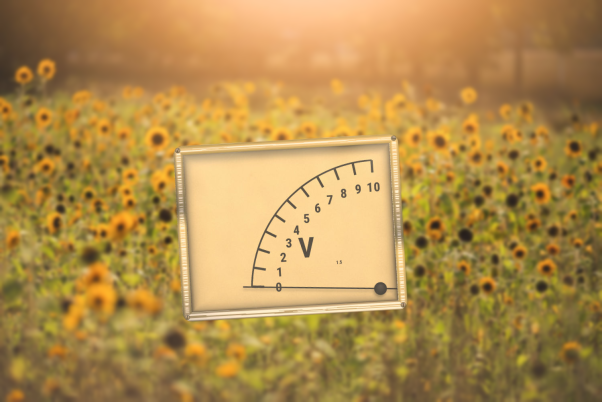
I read {"value": 0, "unit": "V"}
